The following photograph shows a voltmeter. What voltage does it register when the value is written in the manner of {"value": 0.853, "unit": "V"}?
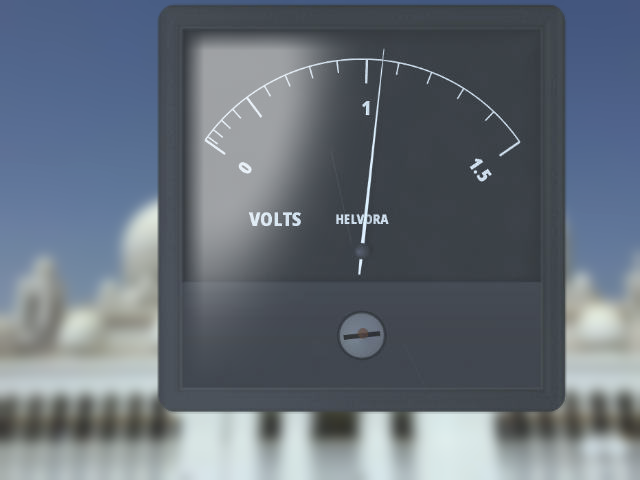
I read {"value": 1.05, "unit": "V"}
